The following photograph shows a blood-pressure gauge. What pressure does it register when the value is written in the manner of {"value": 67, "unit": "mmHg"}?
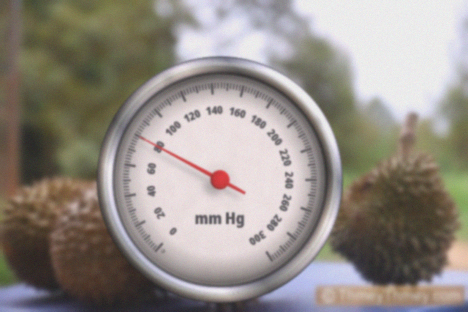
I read {"value": 80, "unit": "mmHg"}
